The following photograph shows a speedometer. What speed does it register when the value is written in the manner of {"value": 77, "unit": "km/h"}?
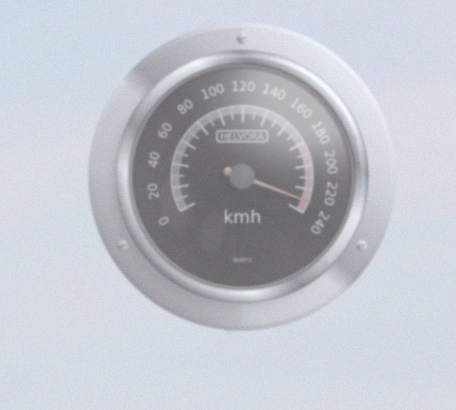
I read {"value": 230, "unit": "km/h"}
